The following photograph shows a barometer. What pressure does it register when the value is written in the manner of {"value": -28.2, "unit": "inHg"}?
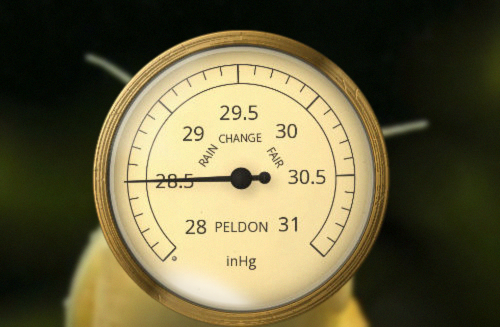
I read {"value": 28.5, "unit": "inHg"}
